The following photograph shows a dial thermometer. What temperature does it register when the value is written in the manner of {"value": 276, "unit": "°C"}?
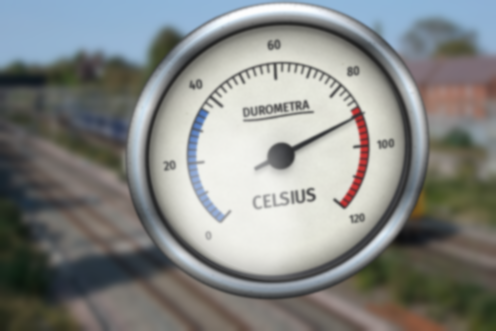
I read {"value": 90, "unit": "°C"}
